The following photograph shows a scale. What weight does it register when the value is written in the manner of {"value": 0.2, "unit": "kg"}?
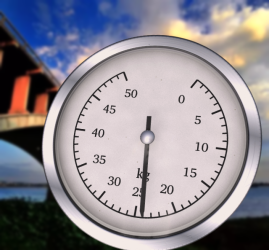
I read {"value": 24, "unit": "kg"}
